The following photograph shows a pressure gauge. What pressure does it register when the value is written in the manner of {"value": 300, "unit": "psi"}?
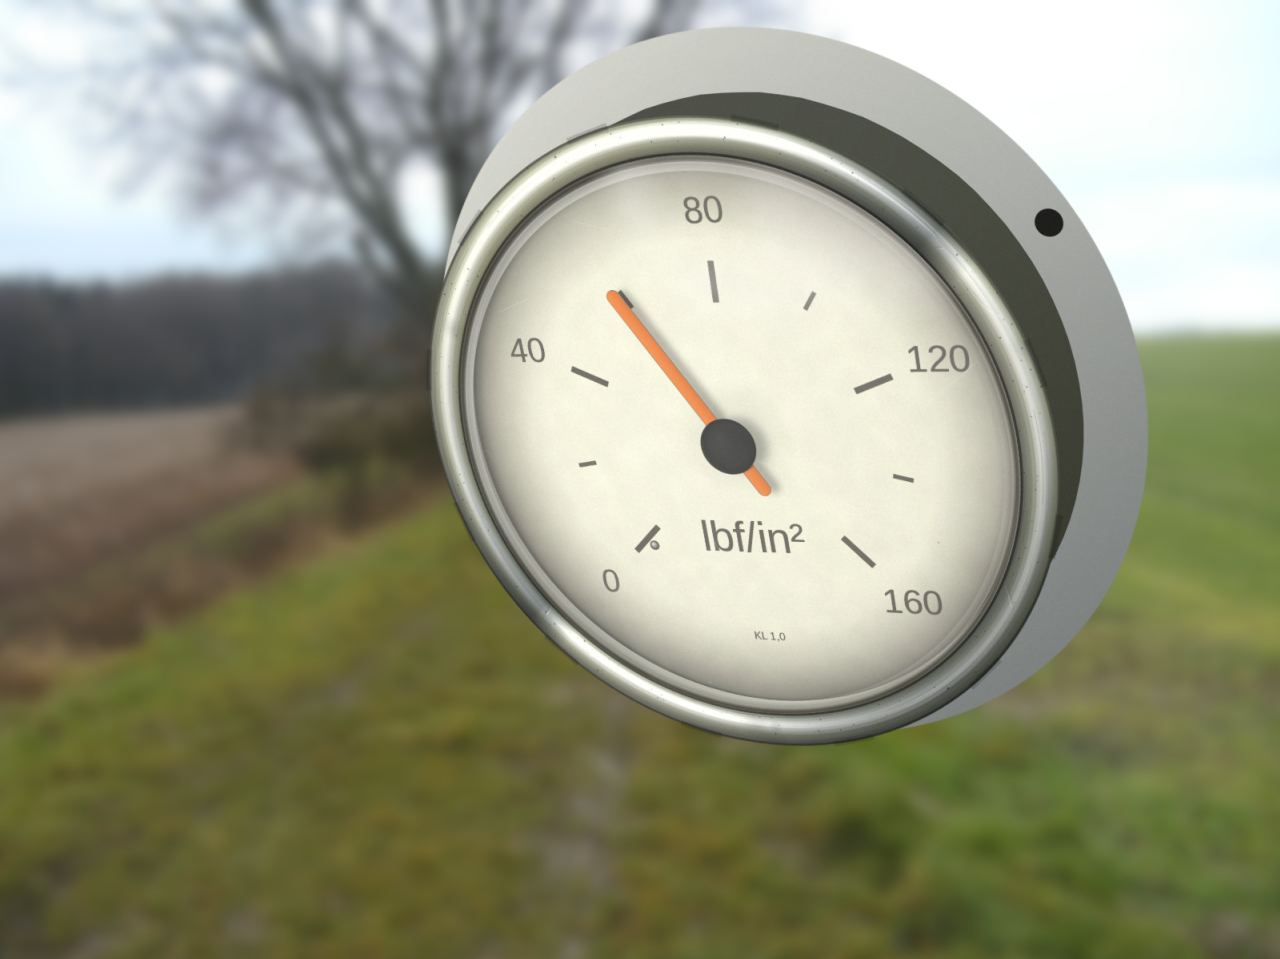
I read {"value": 60, "unit": "psi"}
